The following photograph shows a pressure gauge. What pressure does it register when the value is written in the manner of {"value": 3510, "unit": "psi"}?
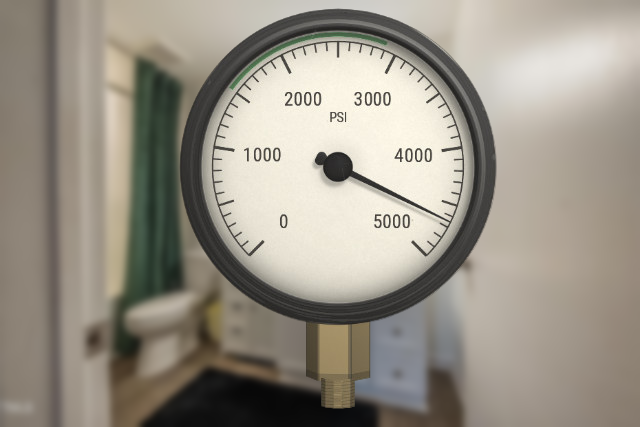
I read {"value": 4650, "unit": "psi"}
